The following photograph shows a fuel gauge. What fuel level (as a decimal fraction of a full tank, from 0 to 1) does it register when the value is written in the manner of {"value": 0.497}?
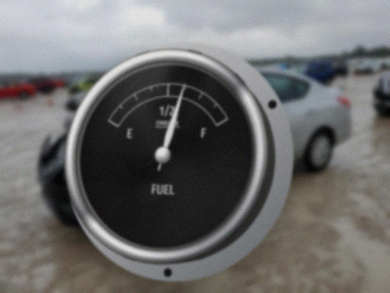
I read {"value": 0.625}
